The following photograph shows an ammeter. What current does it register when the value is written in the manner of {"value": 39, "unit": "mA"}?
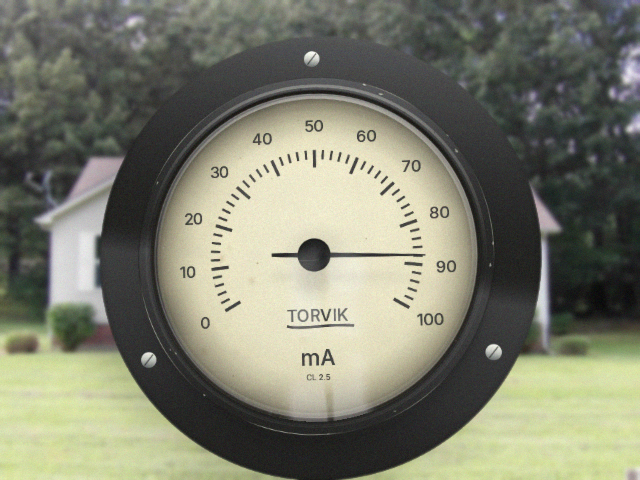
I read {"value": 88, "unit": "mA"}
